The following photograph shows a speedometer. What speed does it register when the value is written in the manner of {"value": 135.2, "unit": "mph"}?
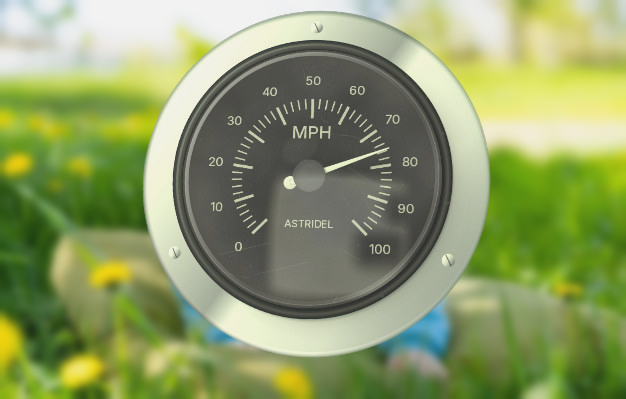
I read {"value": 76, "unit": "mph"}
